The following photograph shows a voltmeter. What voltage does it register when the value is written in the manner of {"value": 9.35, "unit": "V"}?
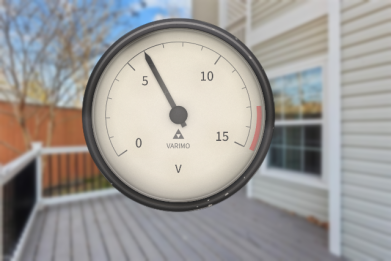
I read {"value": 6, "unit": "V"}
